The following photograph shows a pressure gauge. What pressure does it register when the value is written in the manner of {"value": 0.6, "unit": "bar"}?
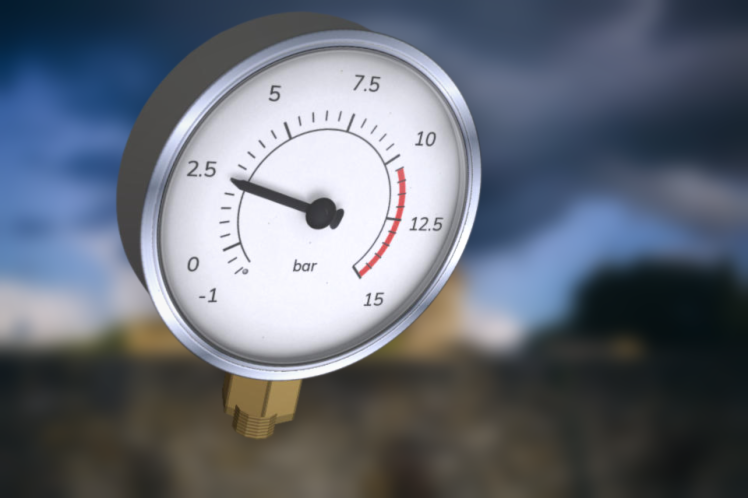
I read {"value": 2.5, "unit": "bar"}
